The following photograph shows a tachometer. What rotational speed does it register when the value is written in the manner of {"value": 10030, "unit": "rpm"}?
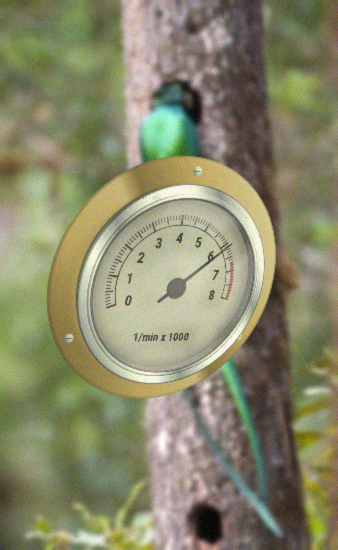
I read {"value": 6000, "unit": "rpm"}
